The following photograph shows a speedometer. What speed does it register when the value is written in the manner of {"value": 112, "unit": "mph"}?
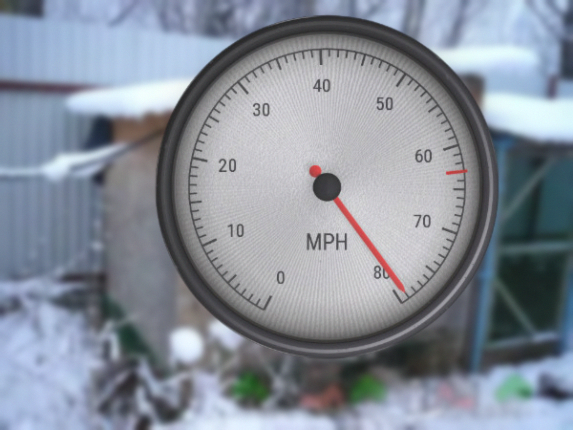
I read {"value": 79, "unit": "mph"}
